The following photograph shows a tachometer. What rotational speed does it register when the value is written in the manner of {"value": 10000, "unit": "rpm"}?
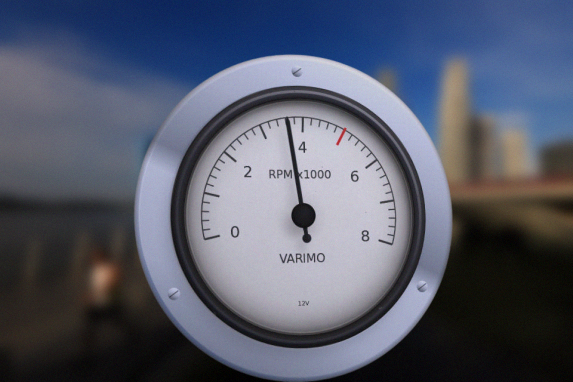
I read {"value": 3600, "unit": "rpm"}
